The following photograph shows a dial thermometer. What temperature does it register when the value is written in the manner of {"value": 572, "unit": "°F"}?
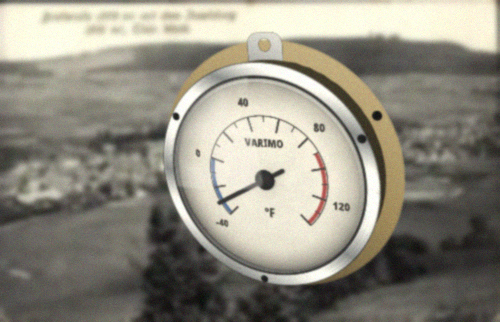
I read {"value": -30, "unit": "°F"}
